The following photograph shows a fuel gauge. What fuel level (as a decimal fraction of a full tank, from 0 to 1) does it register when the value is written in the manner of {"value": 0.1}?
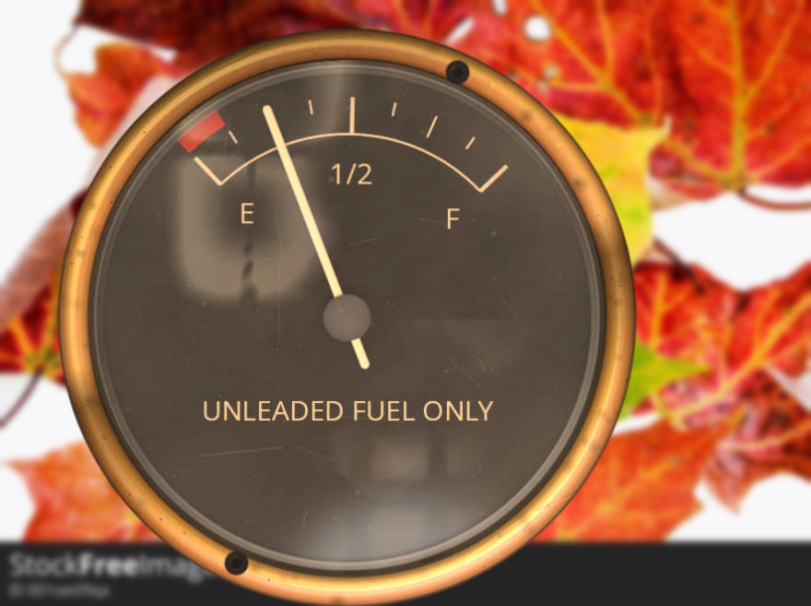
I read {"value": 0.25}
